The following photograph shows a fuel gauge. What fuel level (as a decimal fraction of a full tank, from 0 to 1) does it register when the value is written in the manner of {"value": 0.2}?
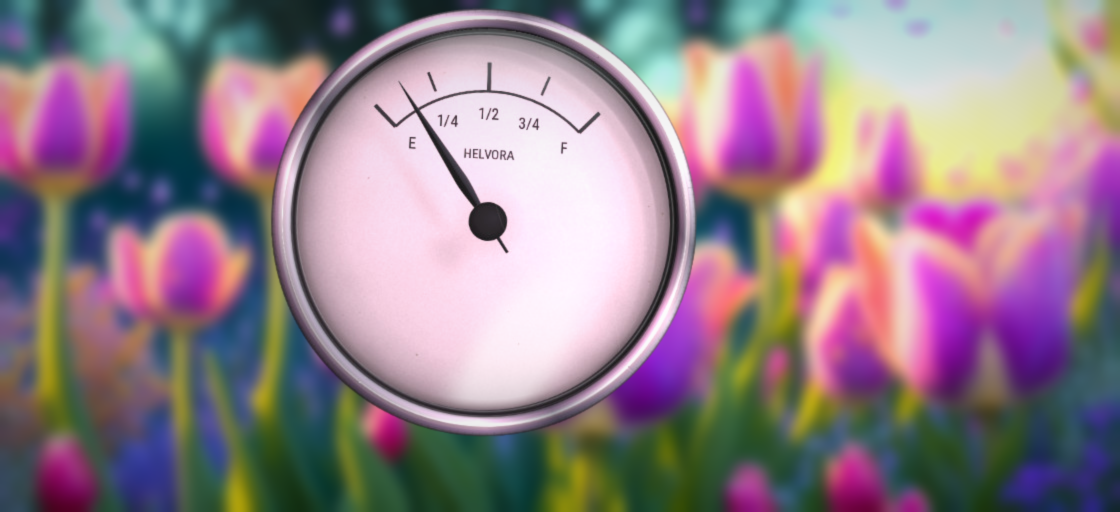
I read {"value": 0.125}
